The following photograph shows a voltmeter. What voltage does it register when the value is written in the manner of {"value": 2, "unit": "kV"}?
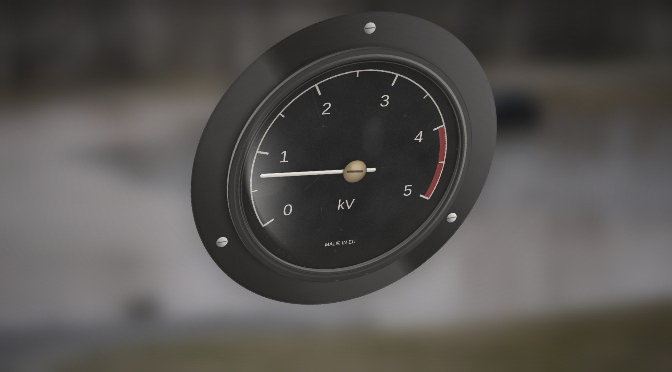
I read {"value": 0.75, "unit": "kV"}
